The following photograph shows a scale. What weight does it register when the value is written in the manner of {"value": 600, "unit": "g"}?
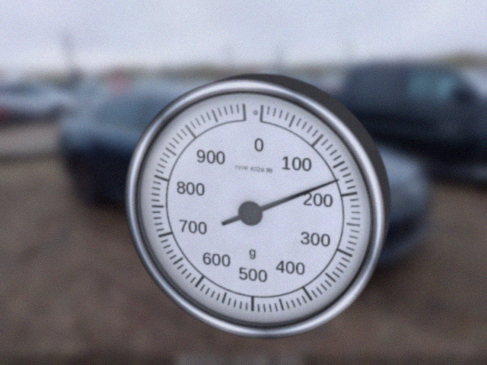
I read {"value": 170, "unit": "g"}
